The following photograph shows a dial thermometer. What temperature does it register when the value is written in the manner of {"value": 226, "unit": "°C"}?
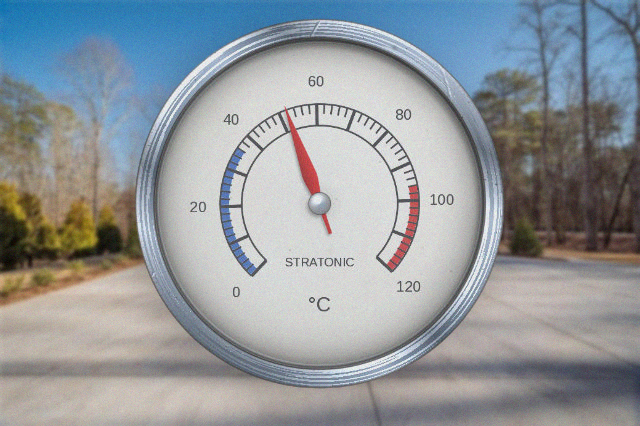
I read {"value": 52, "unit": "°C"}
